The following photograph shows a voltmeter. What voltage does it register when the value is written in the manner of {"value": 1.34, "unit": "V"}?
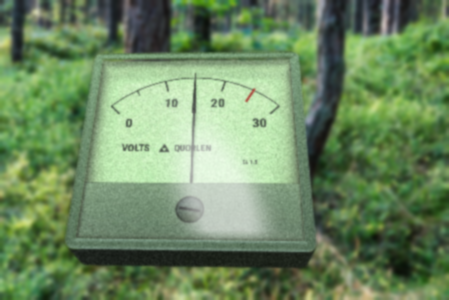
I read {"value": 15, "unit": "V"}
